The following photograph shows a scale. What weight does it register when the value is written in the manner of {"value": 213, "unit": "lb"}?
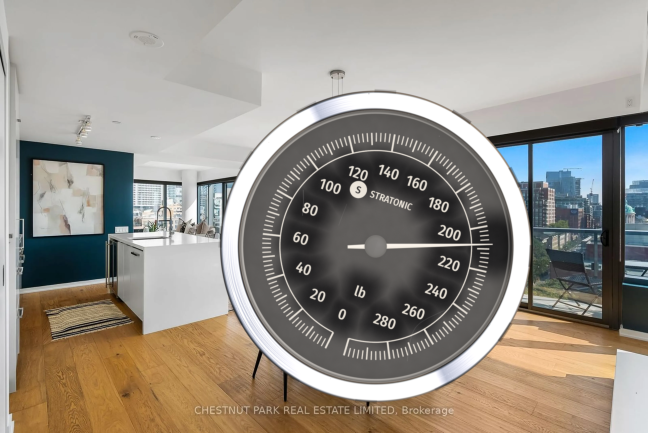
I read {"value": 208, "unit": "lb"}
